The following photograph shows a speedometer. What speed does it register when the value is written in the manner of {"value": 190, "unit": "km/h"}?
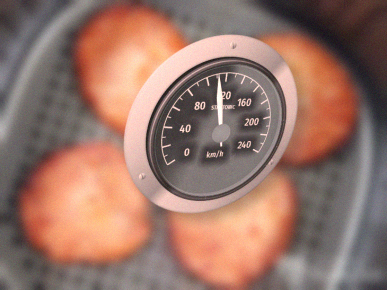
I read {"value": 110, "unit": "km/h"}
